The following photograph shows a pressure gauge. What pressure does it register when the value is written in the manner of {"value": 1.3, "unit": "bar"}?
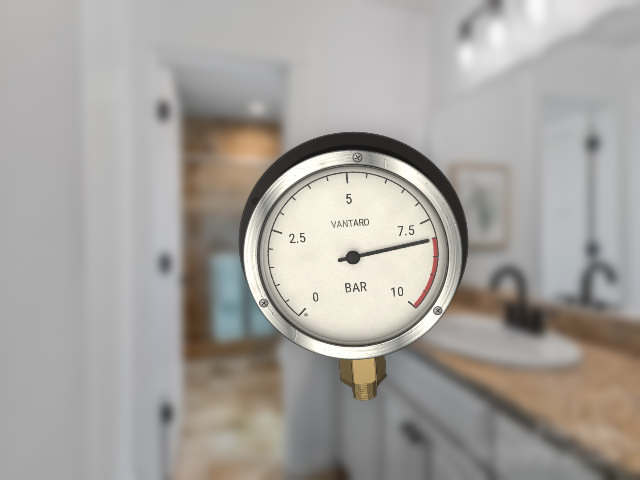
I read {"value": 8, "unit": "bar"}
